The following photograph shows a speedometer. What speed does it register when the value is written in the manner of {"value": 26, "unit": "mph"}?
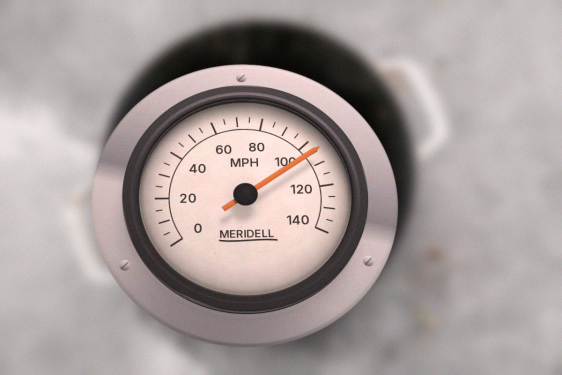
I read {"value": 105, "unit": "mph"}
